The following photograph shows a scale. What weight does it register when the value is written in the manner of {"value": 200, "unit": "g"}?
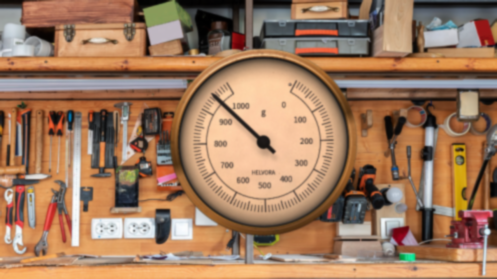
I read {"value": 950, "unit": "g"}
